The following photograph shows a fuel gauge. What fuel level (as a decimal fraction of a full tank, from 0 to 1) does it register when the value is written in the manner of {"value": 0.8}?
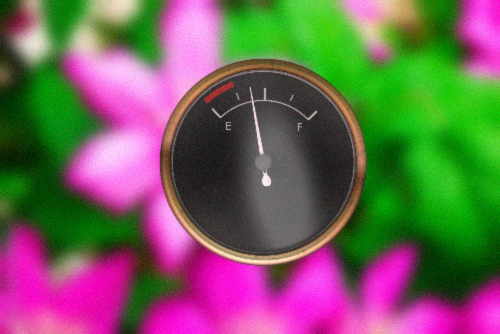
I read {"value": 0.375}
